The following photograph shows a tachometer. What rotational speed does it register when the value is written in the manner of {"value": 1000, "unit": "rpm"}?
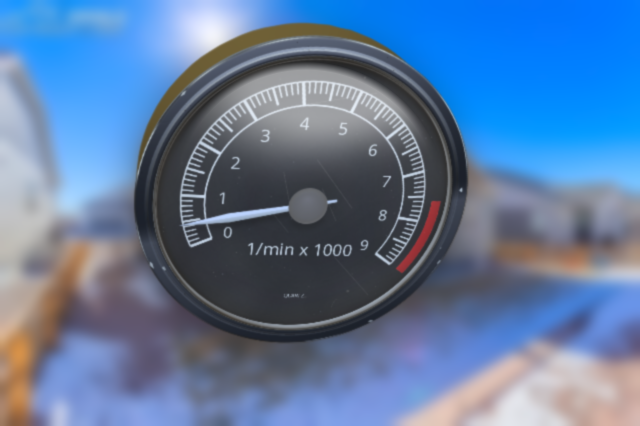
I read {"value": 500, "unit": "rpm"}
